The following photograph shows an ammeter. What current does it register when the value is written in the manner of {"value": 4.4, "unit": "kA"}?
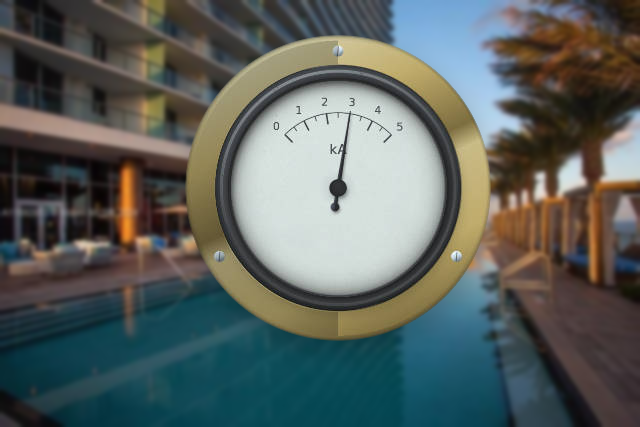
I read {"value": 3, "unit": "kA"}
